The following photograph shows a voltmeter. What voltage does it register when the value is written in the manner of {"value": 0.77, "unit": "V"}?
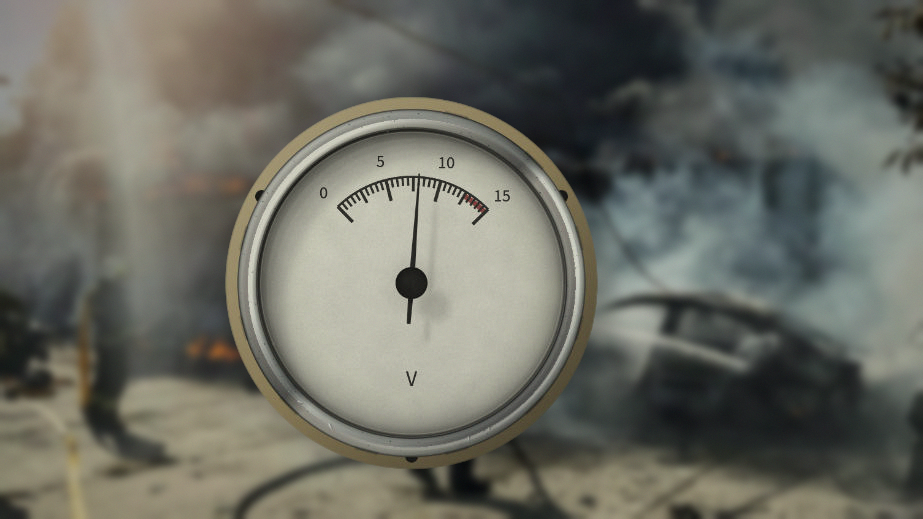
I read {"value": 8, "unit": "V"}
